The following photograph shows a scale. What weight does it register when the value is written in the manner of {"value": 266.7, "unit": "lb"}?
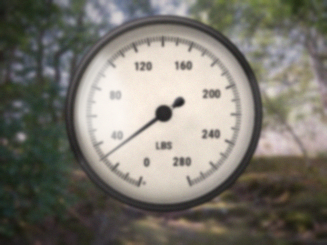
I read {"value": 30, "unit": "lb"}
